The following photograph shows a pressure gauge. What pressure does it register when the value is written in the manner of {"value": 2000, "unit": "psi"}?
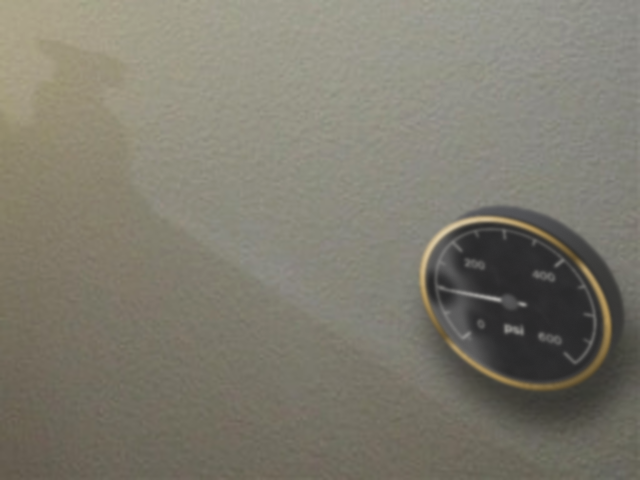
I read {"value": 100, "unit": "psi"}
